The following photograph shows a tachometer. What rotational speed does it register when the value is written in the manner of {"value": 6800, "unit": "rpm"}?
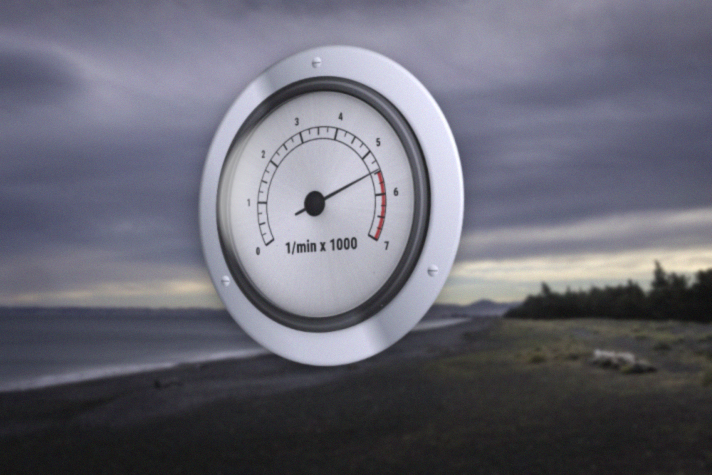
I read {"value": 5500, "unit": "rpm"}
